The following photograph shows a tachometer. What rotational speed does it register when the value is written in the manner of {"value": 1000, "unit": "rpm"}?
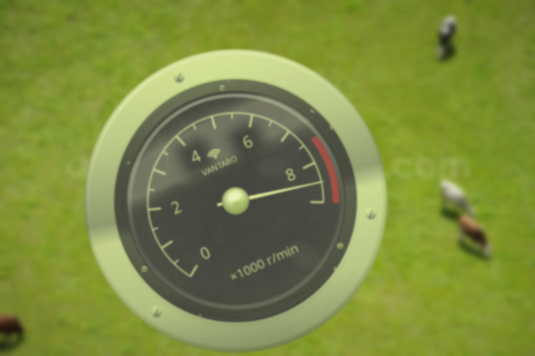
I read {"value": 8500, "unit": "rpm"}
